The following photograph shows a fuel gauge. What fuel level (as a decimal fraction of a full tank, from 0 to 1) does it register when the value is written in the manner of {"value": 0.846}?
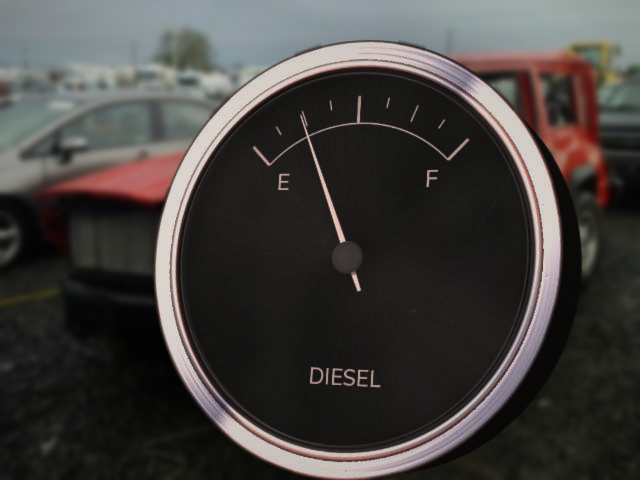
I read {"value": 0.25}
